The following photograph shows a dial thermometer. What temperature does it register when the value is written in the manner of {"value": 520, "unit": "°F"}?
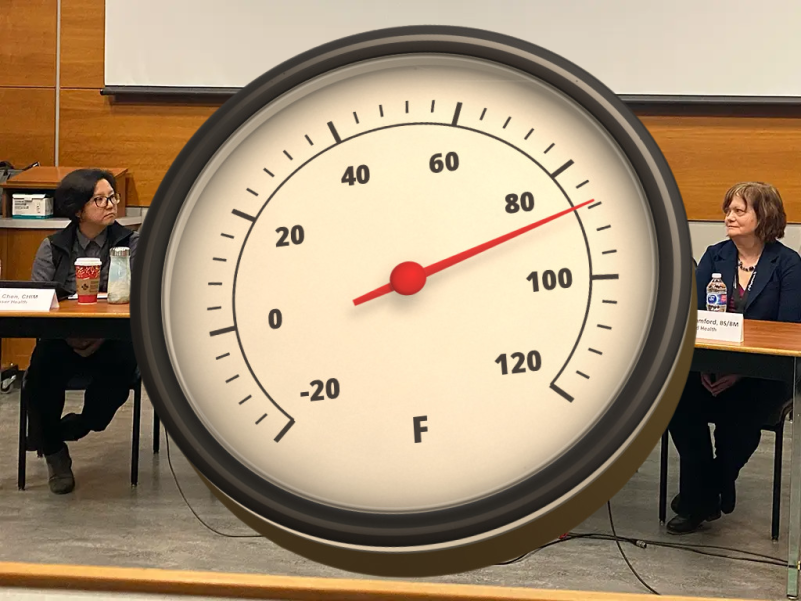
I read {"value": 88, "unit": "°F"}
